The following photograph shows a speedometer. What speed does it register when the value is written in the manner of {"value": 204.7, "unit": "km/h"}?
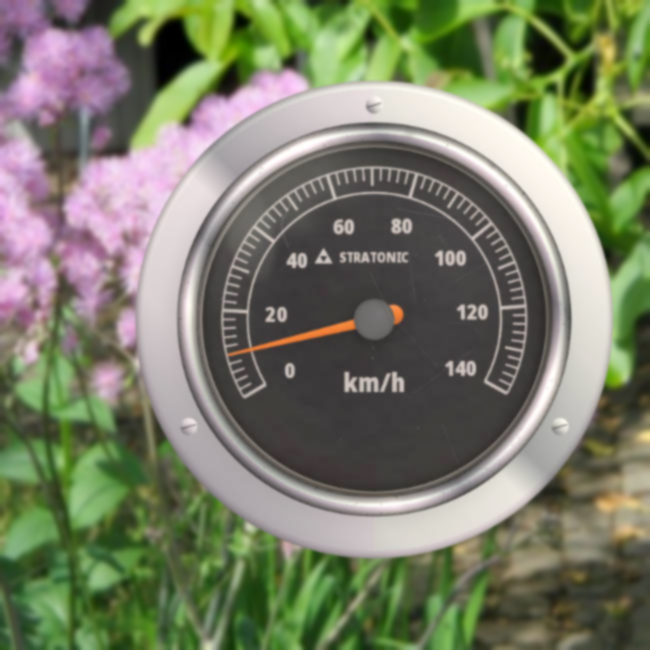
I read {"value": 10, "unit": "km/h"}
